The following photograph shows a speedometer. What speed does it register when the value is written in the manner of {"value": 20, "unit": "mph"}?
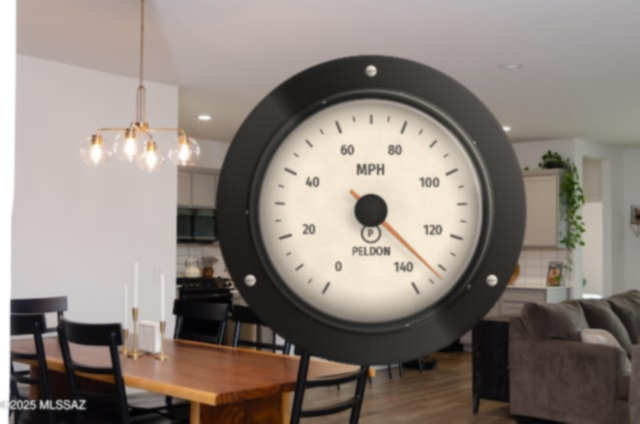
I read {"value": 132.5, "unit": "mph"}
